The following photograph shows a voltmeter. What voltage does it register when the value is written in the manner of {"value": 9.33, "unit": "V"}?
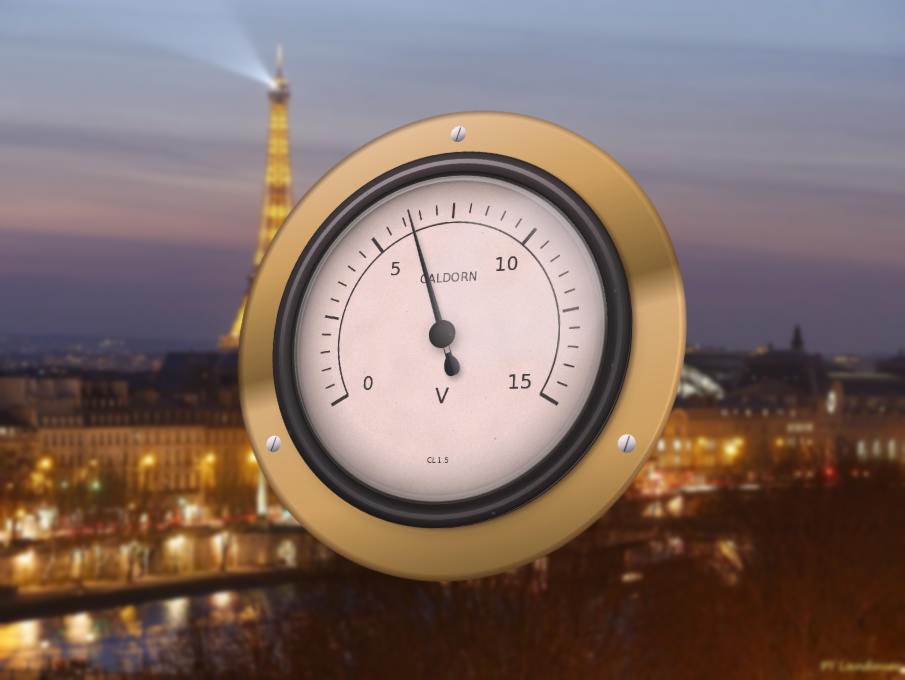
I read {"value": 6.25, "unit": "V"}
